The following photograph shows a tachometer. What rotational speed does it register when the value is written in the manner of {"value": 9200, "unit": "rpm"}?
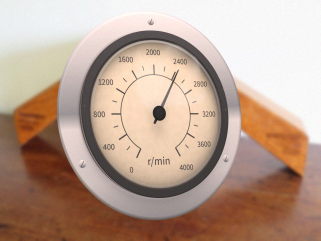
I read {"value": 2400, "unit": "rpm"}
